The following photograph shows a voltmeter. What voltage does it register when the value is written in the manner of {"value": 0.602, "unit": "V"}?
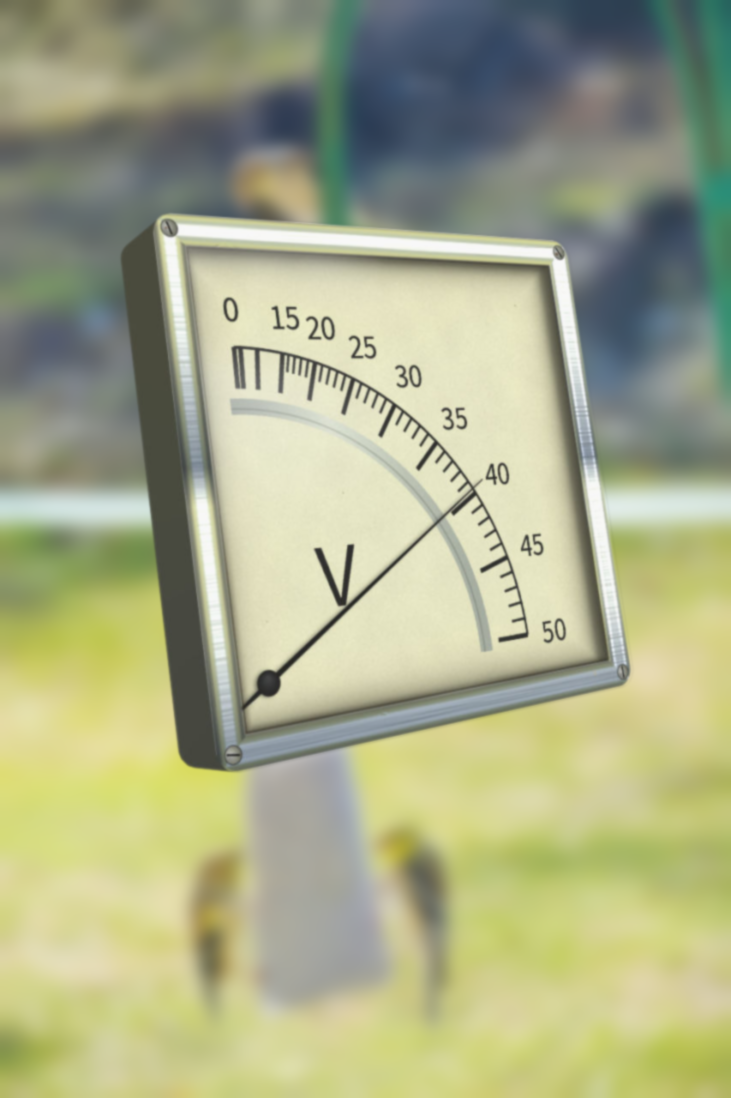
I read {"value": 39.5, "unit": "V"}
